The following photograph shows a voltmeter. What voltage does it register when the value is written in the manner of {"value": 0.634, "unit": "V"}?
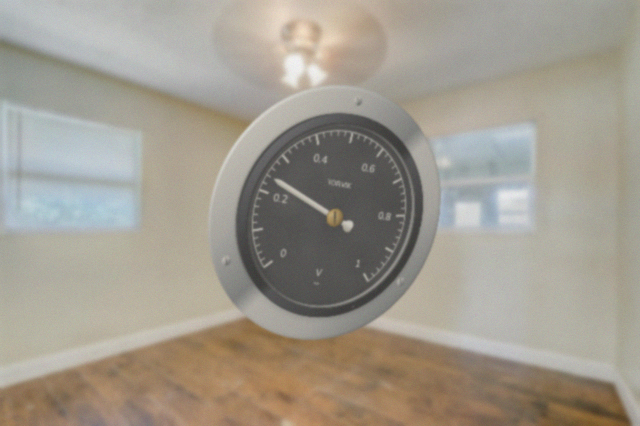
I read {"value": 0.24, "unit": "V"}
